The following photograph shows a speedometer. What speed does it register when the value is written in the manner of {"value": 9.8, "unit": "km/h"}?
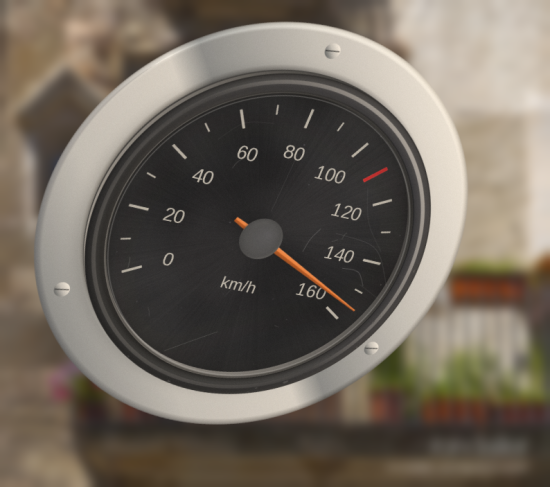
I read {"value": 155, "unit": "km/h"}
